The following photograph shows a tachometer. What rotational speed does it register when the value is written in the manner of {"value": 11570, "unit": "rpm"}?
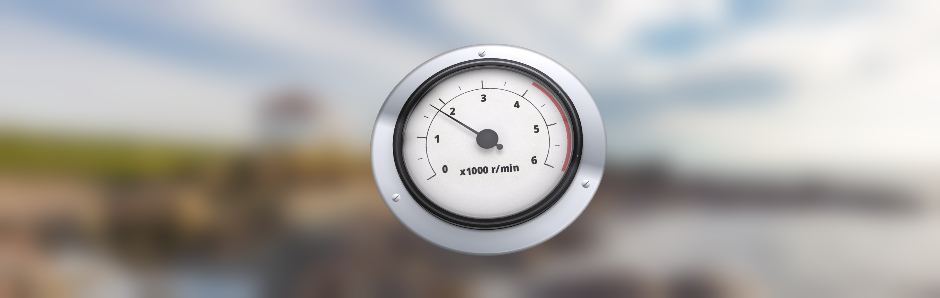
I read {"value": 1750, "unit": "rpm"}
